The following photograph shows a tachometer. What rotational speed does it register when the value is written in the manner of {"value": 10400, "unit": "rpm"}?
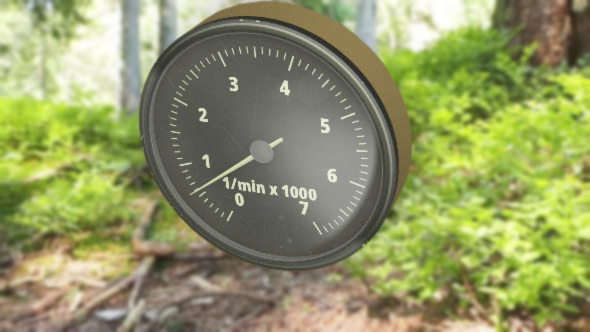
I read {"value": 600, "unit": "rpm"}
